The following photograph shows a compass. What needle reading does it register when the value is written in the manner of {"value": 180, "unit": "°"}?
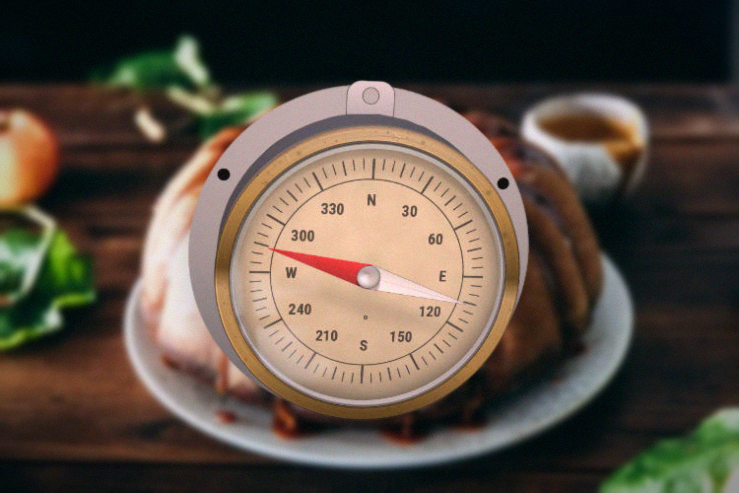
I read {"value": 285, "unit": "°"}
